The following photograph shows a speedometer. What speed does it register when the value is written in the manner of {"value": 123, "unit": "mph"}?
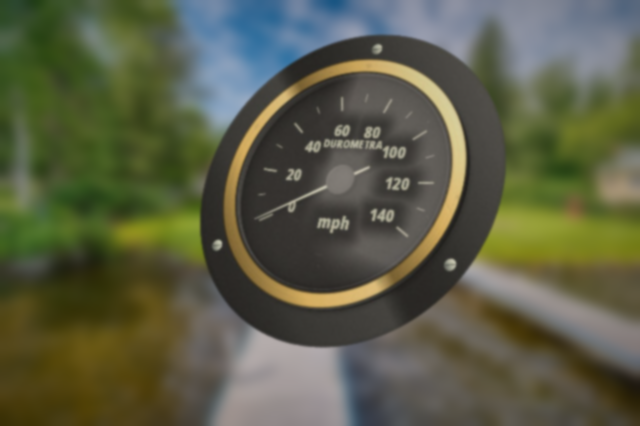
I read {"value": 0, "unit": "mph"}
